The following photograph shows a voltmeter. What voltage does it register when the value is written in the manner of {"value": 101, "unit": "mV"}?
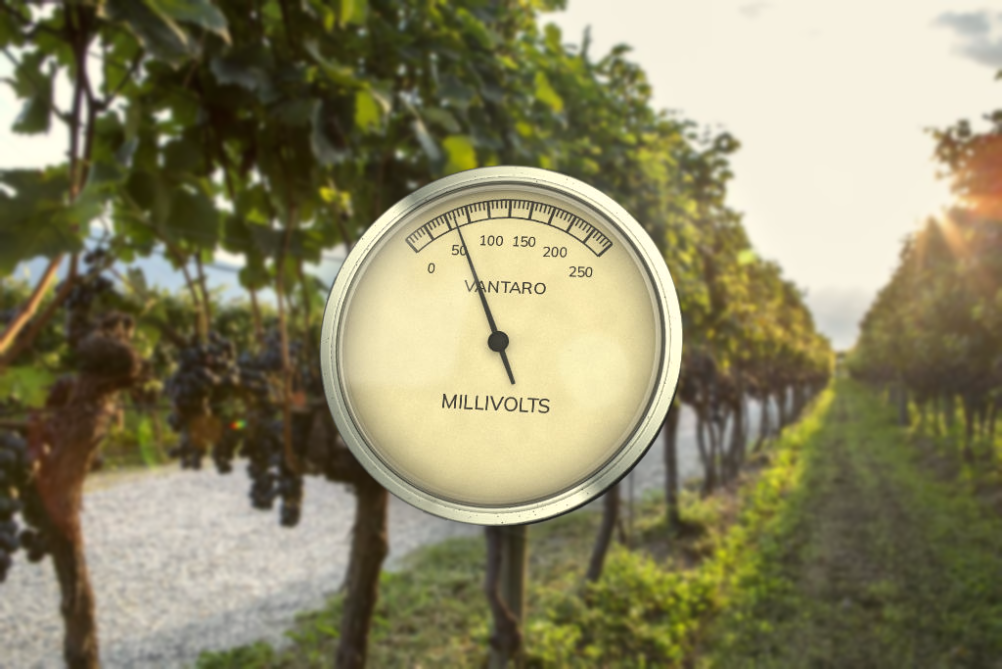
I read {"value": 60, "unit": "mV"}
